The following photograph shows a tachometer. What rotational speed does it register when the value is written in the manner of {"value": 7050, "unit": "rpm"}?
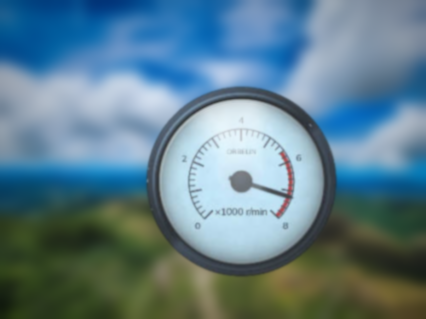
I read {"value": 7200, "unit": "rpm"}
